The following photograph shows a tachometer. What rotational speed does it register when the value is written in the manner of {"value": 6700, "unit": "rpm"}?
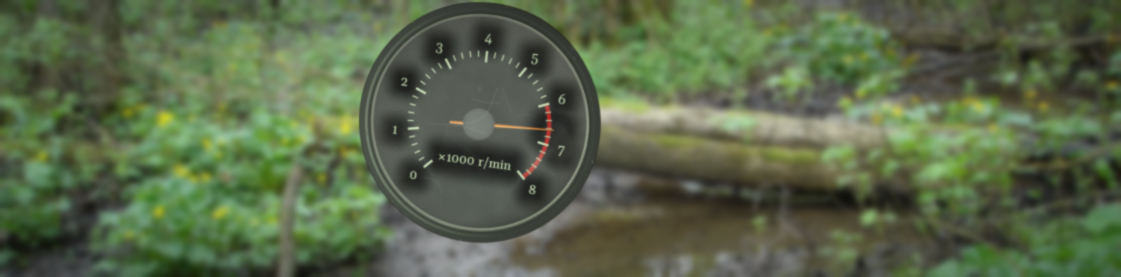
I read {"value": 6600, "unit": "rpm"}
